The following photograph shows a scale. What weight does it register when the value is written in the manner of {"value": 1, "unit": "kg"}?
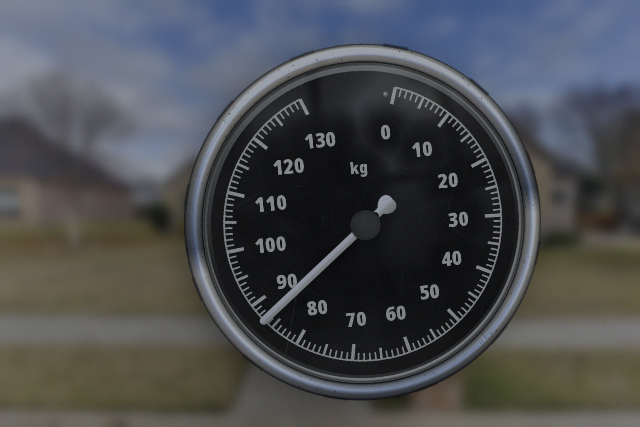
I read {"value": 87, "unit": "kg"}
